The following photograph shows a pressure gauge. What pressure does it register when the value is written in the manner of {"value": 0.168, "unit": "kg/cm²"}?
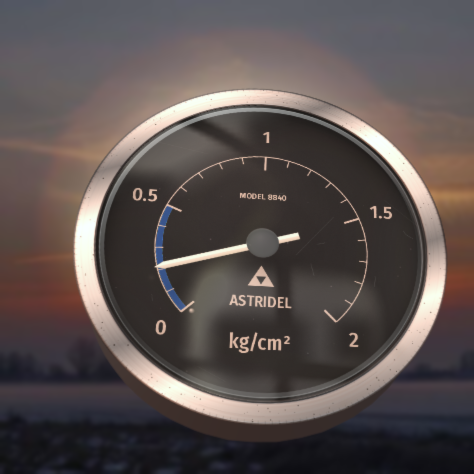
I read {"value": 0.2, "unit": "kg/cm²"}
